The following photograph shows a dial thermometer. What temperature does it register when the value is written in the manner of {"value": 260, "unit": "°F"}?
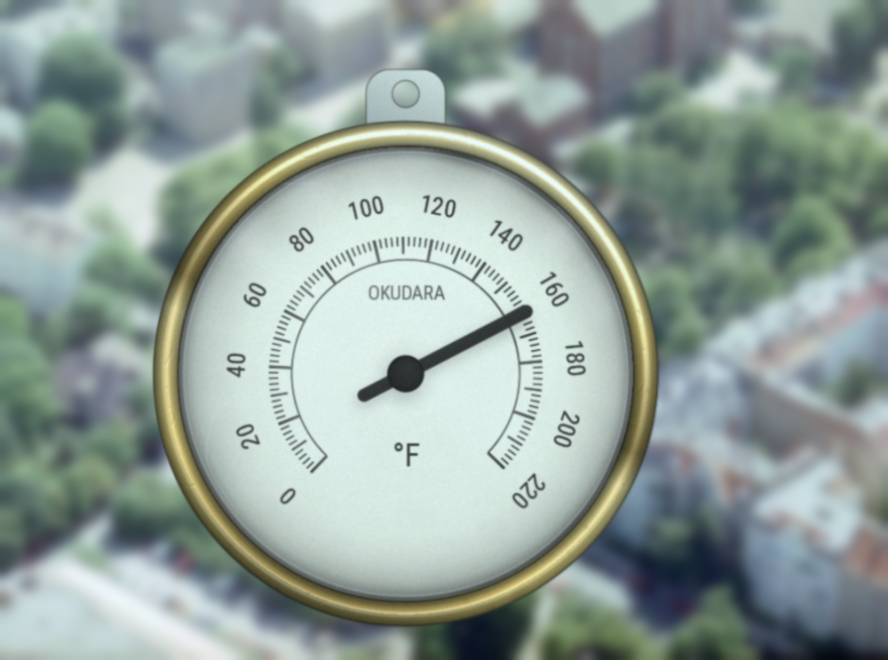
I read {"value": 162, "unit": "°F"}
